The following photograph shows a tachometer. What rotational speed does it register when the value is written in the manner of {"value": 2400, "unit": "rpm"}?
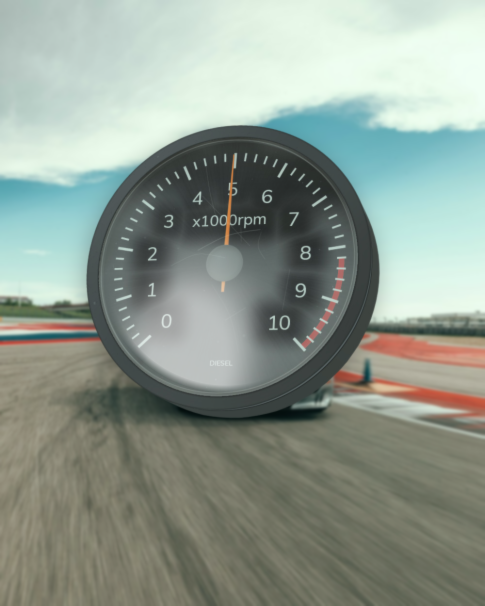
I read {"value": 5000, "unit": "rpm"}
